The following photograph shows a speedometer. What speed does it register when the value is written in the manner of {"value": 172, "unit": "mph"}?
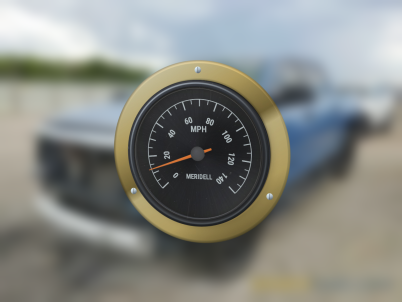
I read {"value": 12.5, "unit": "mph"}
